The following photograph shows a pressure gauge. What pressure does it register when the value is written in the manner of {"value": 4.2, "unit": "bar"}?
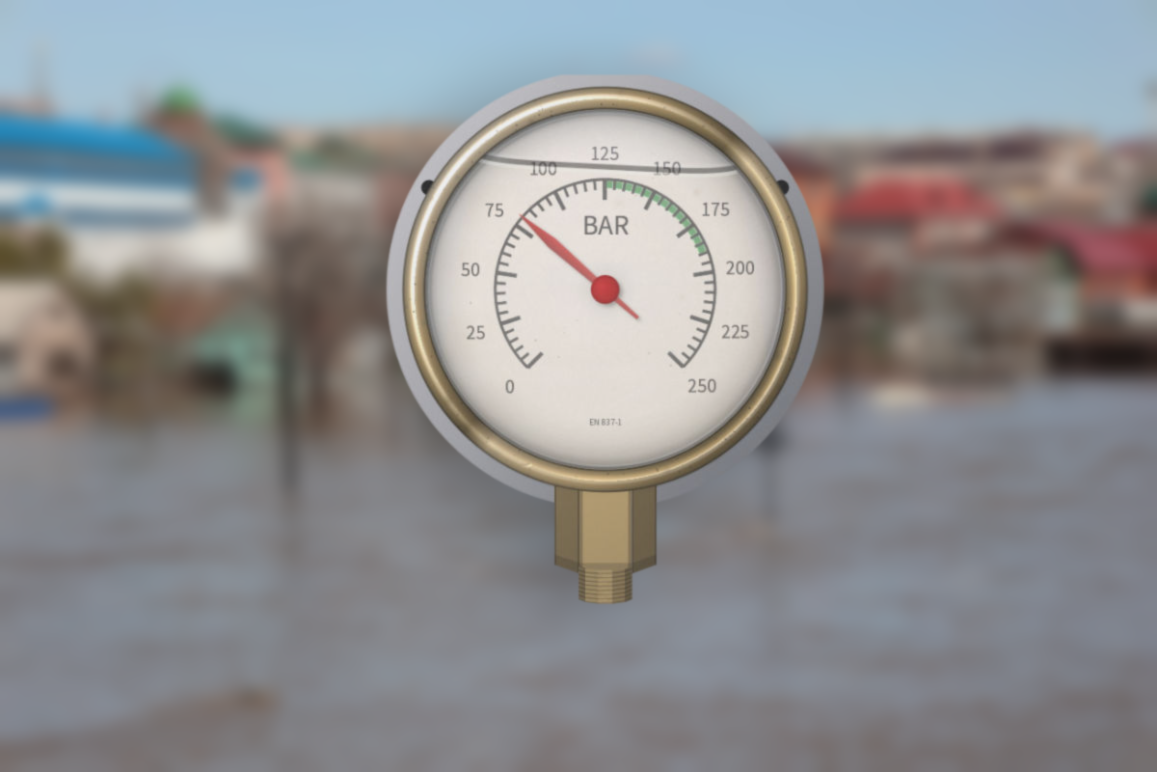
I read {"value": 80, "unit": "bar"}
